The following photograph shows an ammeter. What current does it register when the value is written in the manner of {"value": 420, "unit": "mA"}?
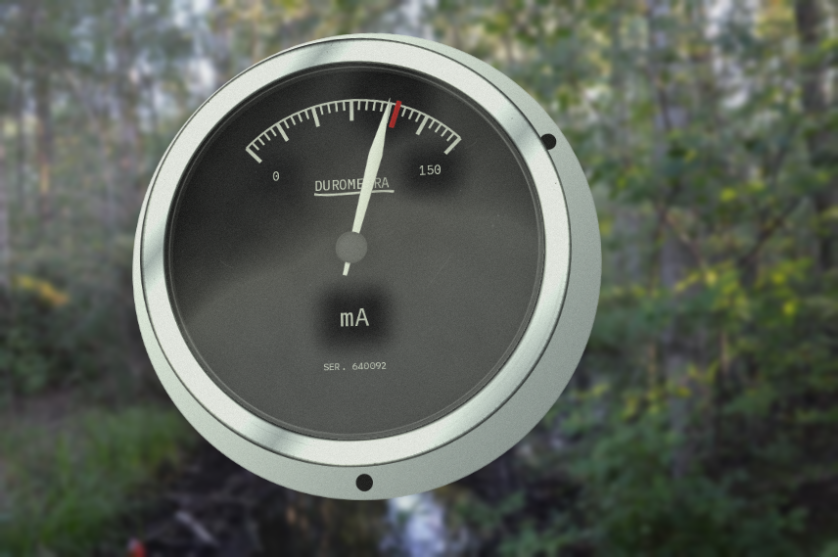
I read {"value": 100, "unit": "mA"}
